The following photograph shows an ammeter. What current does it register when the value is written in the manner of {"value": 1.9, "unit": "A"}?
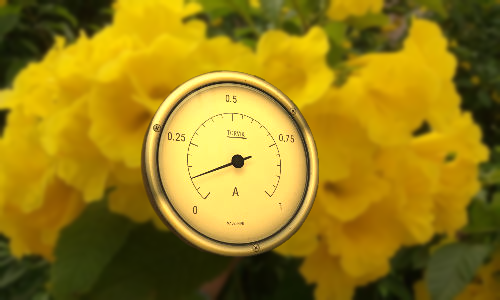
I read {"value": 0.1, "unit": "A"}
